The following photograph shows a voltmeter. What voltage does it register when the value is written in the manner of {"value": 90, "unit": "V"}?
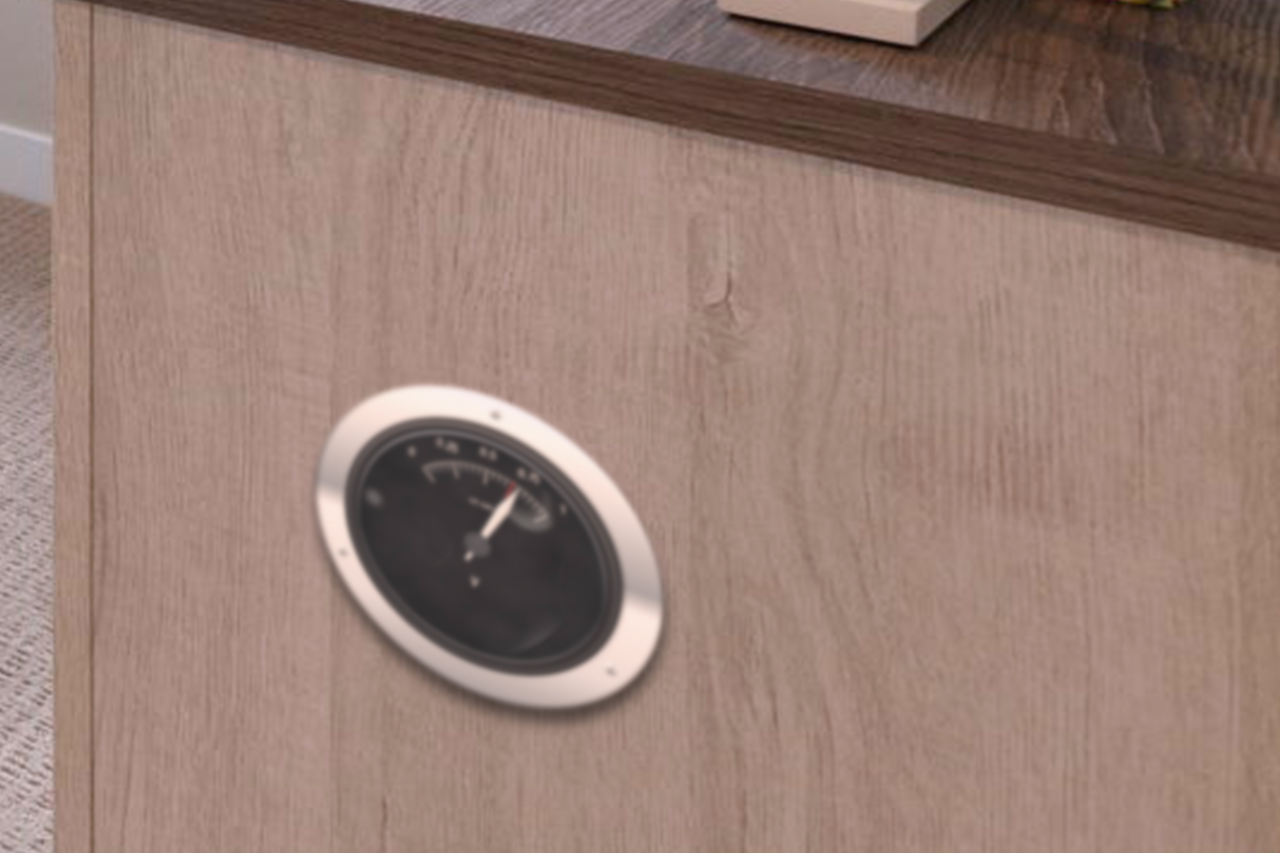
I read {"value": 0.75, "unit": "V"}
